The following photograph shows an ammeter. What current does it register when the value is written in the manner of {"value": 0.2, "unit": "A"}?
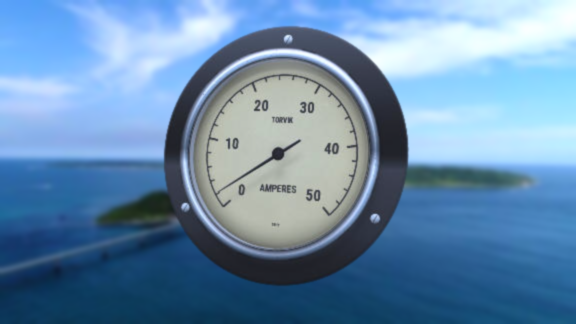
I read {"value": 2, "unit": "A"}
